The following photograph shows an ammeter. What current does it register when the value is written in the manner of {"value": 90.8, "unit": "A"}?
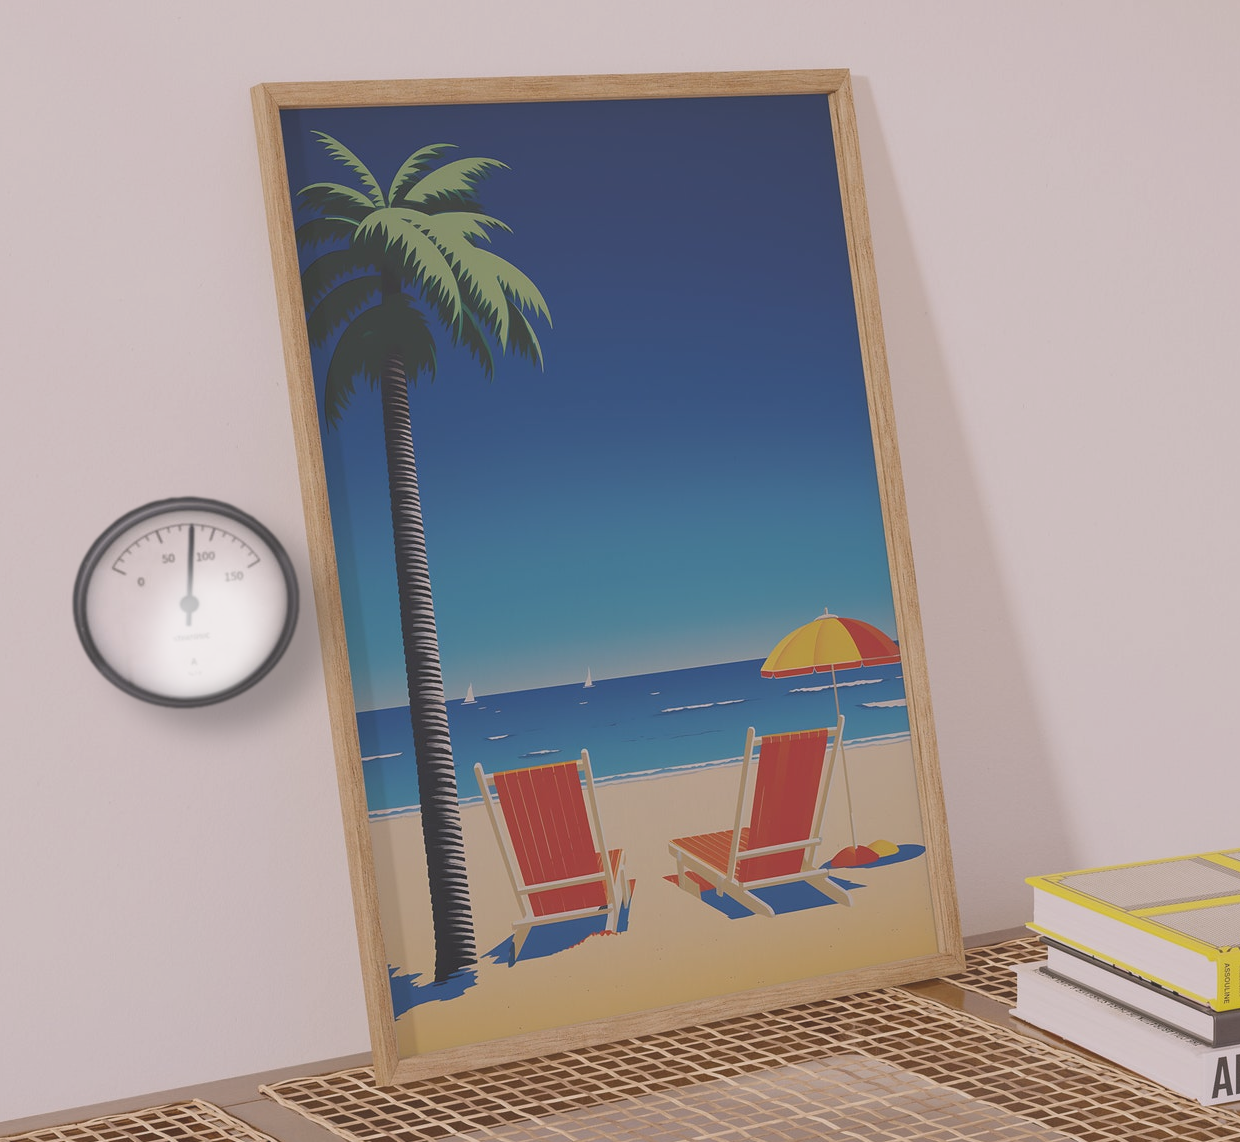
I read {"value": 80, "unit": "A"}
